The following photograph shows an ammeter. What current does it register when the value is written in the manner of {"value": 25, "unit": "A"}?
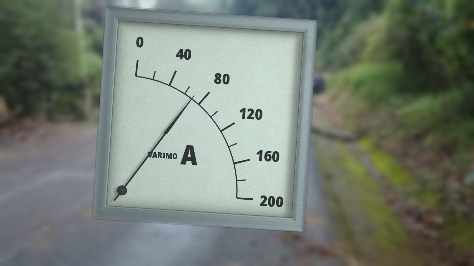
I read {"value": 70, "unit": "A"}
